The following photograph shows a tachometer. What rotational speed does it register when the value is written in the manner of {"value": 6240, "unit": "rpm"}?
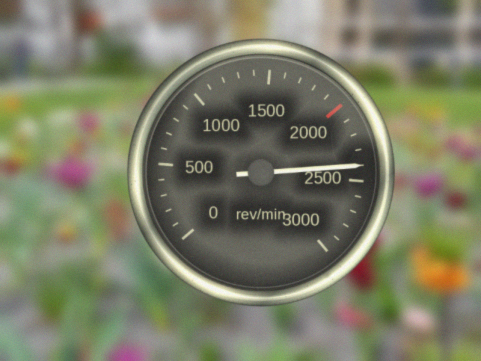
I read {"value": 2400, "unit": "rpm"}
